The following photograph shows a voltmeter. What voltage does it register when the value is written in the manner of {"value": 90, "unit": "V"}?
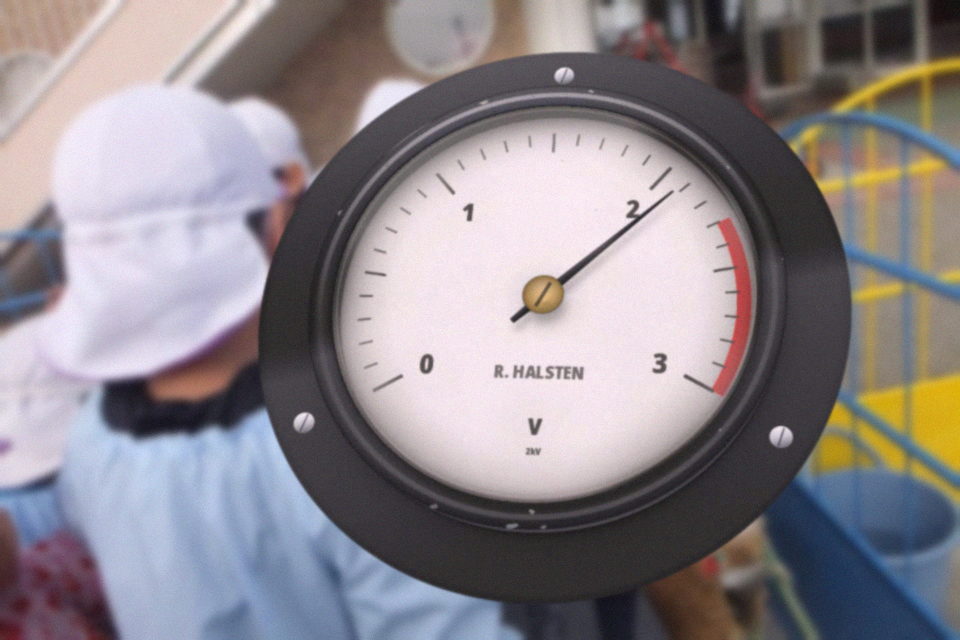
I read {"value": 2.1, "unit": "V"}
